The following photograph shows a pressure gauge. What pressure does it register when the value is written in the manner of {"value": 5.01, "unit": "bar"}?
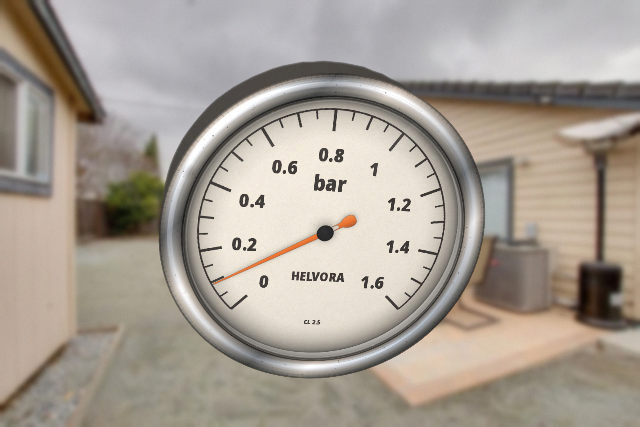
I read {"value": 0.1, "unit": "bar"}
